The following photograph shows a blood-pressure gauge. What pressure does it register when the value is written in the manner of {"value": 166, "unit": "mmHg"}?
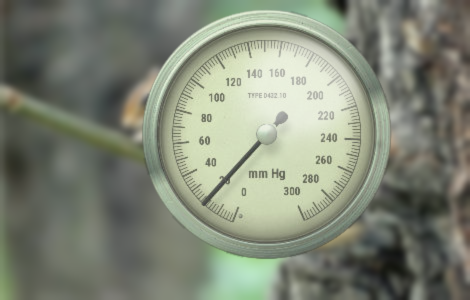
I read {"value": 20, "unit": "mmHg"}
